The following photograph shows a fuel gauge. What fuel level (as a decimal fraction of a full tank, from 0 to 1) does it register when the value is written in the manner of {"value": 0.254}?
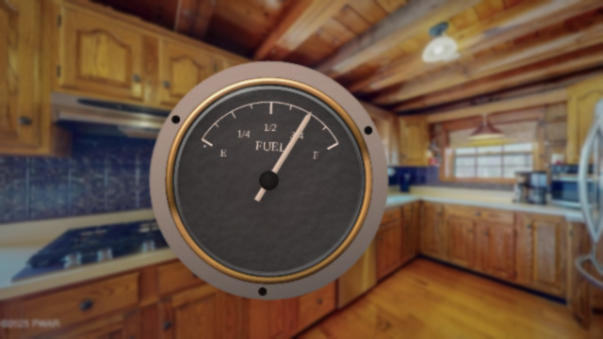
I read {"value": 0.75}
